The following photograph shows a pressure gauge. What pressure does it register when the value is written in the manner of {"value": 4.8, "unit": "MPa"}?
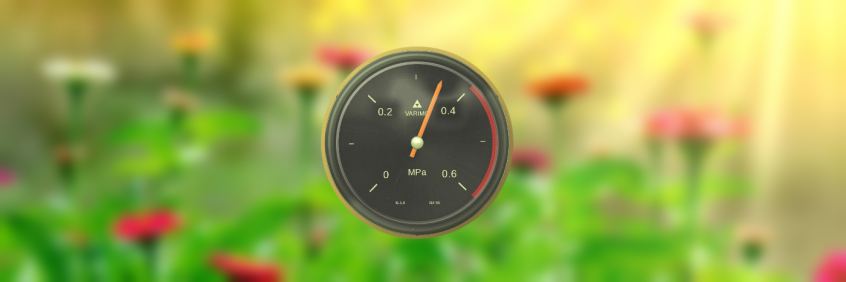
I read {"value": 0.35, "unit": "MPa"}
